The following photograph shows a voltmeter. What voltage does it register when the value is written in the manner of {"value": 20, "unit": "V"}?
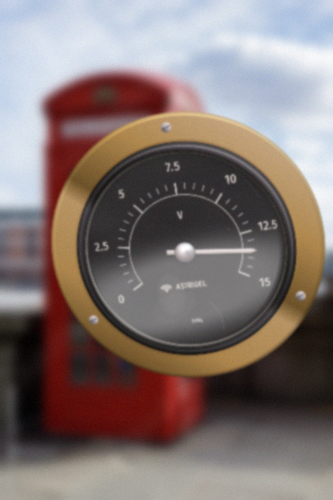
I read {"value": 13.5, "unit": "V"}
